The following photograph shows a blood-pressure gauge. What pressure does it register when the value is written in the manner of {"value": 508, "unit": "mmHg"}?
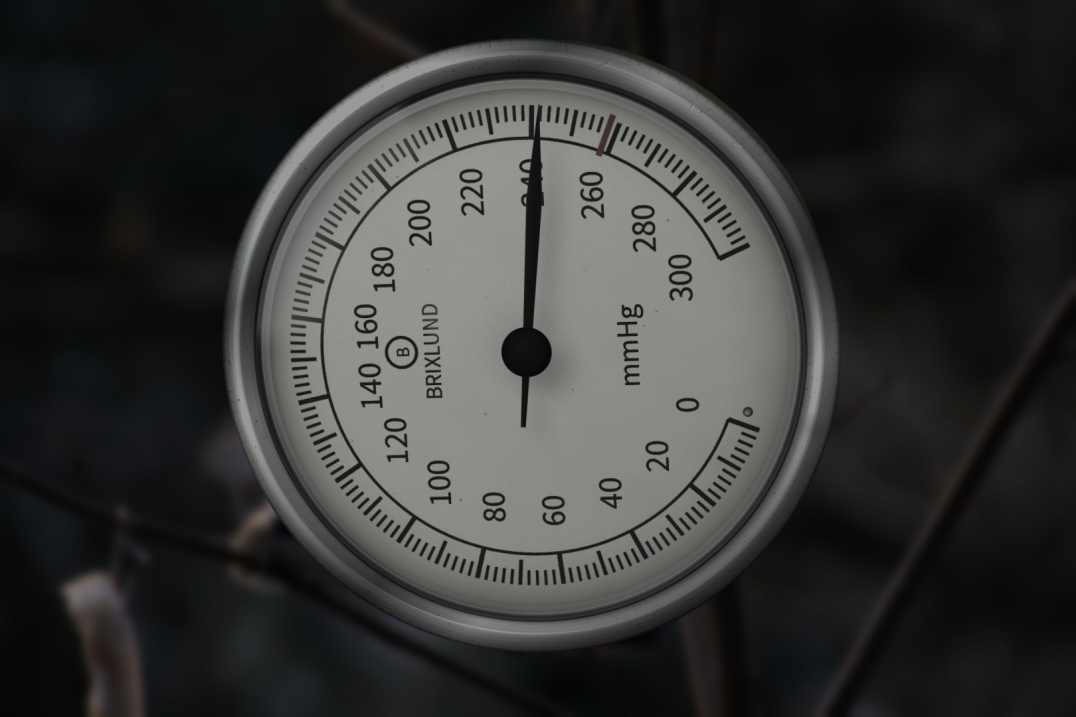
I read {"value": 242, "unit": "mmHg"}
